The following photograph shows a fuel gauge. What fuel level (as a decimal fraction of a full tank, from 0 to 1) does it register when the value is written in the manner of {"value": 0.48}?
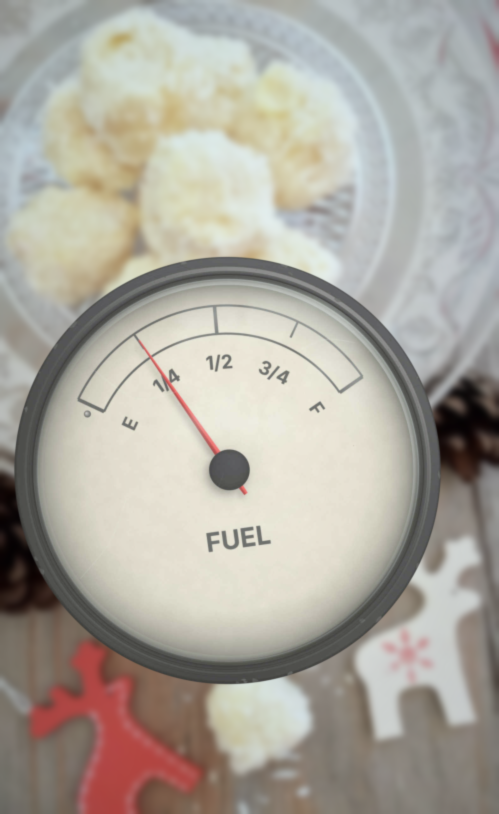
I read {"value": 0.25}
